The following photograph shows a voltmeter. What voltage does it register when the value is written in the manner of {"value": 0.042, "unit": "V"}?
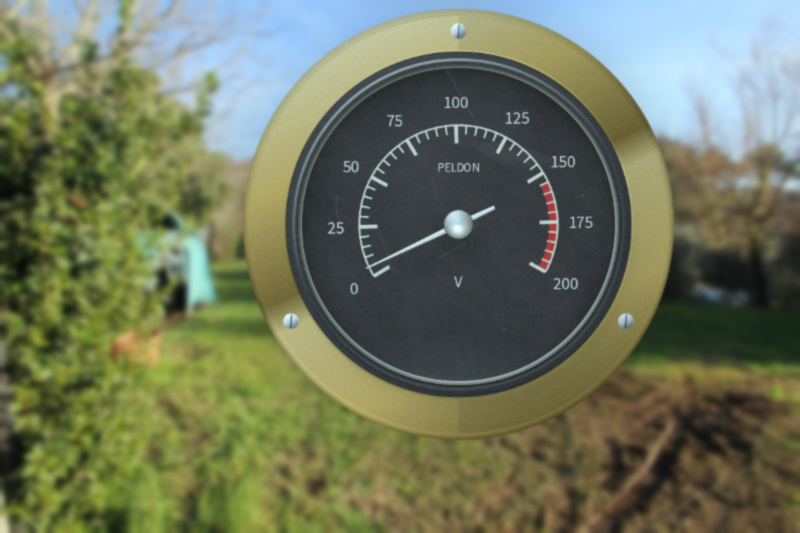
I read {"value": 5, "unit": "V"}
